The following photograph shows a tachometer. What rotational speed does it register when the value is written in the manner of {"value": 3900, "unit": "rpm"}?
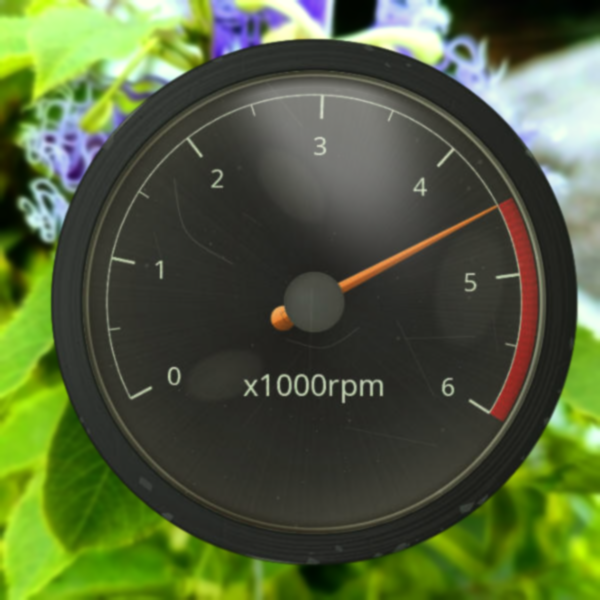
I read {"value": 4500, "unit": "rpm"}
